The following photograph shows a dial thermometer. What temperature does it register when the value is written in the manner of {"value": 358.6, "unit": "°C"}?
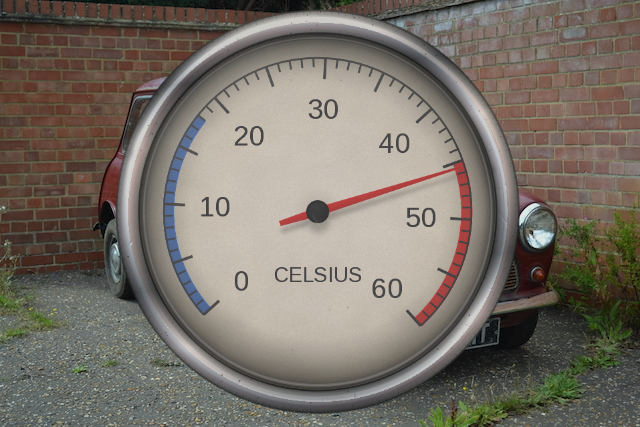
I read {"value": 45.5, "unit": "°C"}
